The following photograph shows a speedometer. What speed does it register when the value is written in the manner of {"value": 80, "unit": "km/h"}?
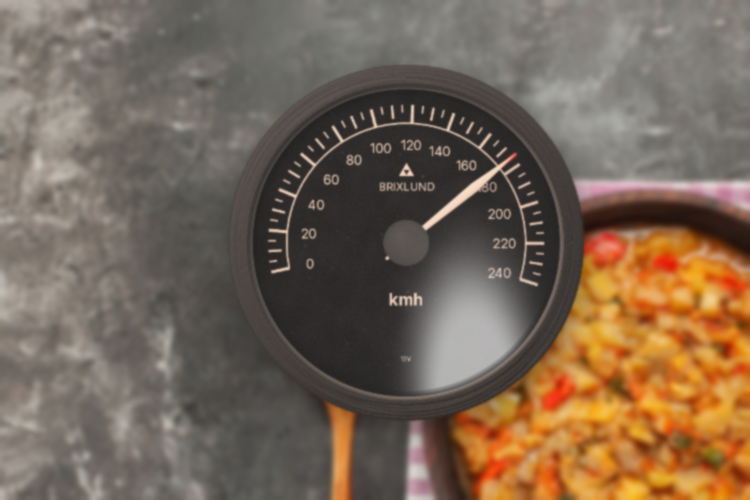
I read {"value": 175, "unit": "km/h"}
